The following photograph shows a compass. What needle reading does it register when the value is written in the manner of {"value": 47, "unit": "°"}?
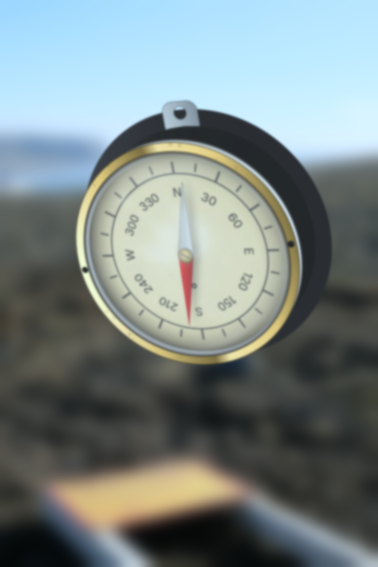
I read {"value": 187.5, "unit": "°"}
